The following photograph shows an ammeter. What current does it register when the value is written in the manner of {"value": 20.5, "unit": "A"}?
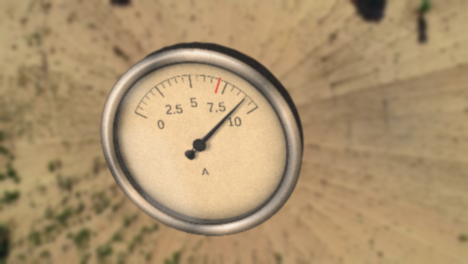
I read {"value": 9, "unit": "A"}
